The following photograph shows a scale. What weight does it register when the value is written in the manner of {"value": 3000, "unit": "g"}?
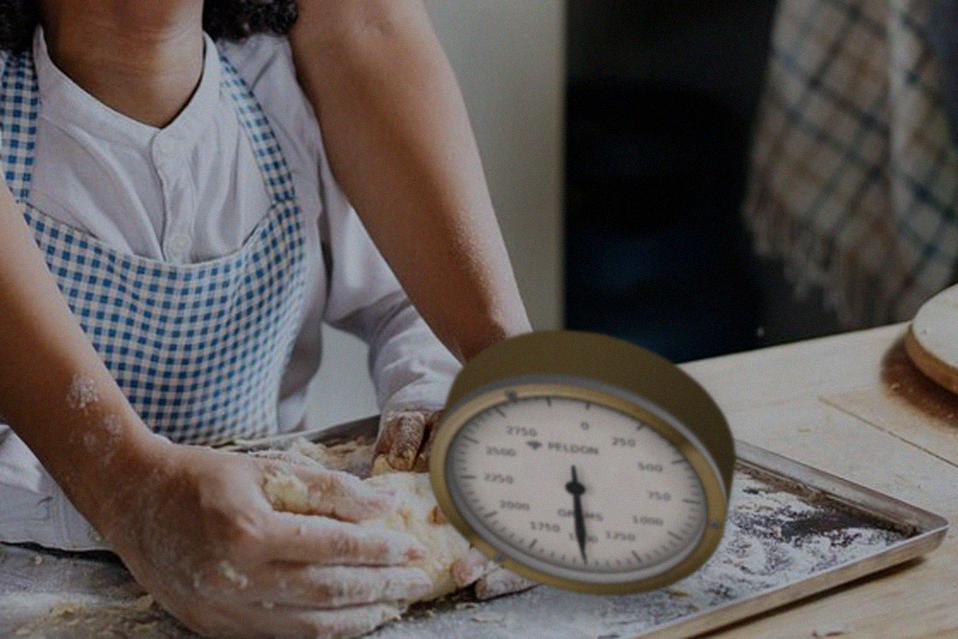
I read {"value": 1500, "unit": "g"}
